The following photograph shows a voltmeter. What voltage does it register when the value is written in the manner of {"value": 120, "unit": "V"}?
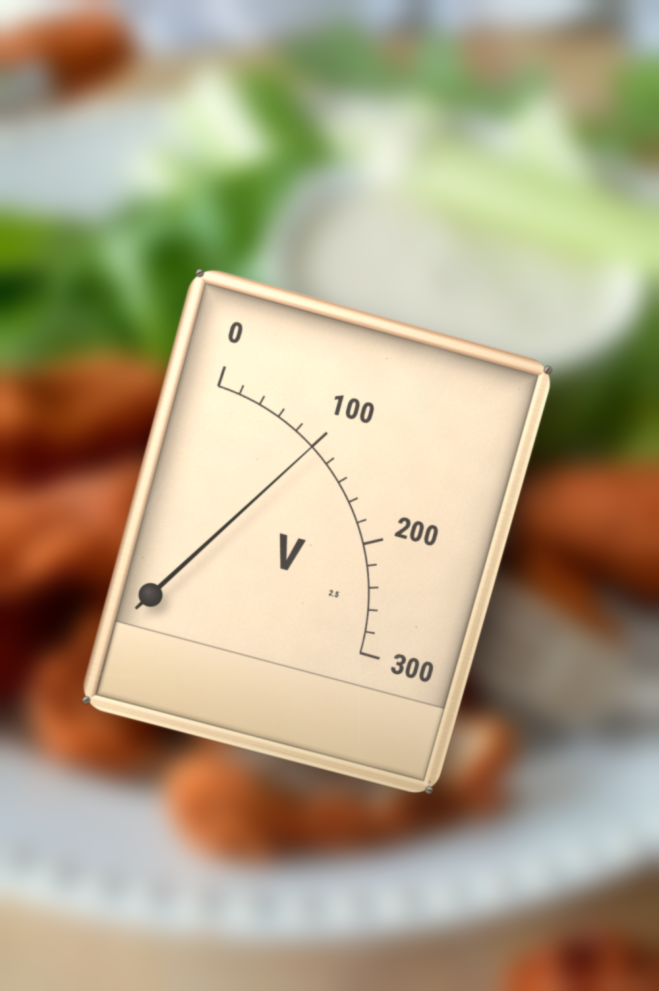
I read {"value": 100, "unit": "V"}
